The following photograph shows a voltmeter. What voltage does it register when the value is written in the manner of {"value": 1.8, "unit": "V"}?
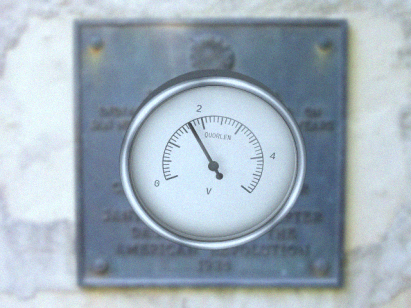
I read {"value": 1.7, "unit": "V"}
